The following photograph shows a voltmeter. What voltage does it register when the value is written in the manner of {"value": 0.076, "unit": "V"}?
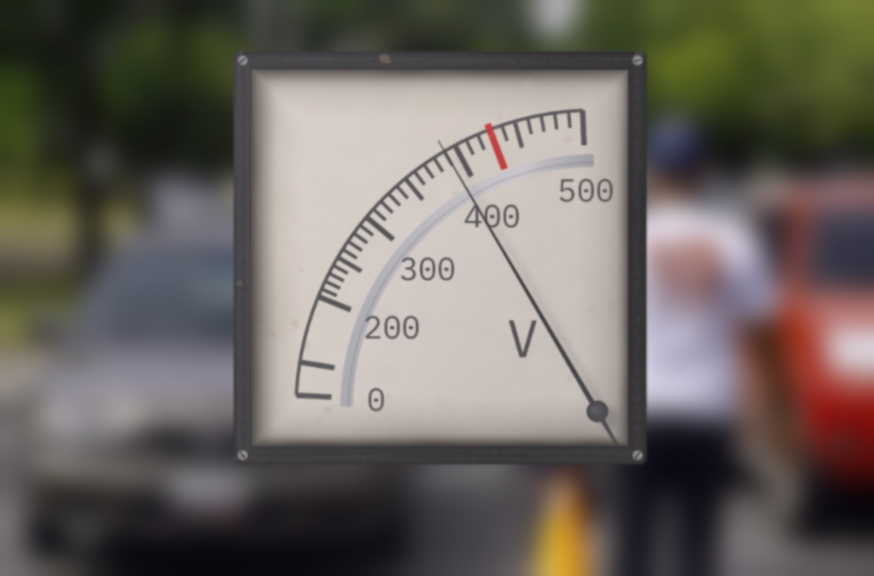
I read {"value": 390, "unit": "V"}
